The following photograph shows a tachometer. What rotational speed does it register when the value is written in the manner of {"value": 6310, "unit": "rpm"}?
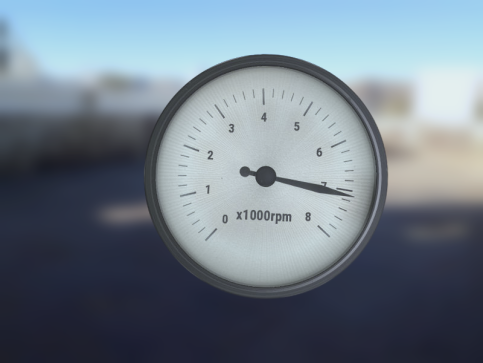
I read {"value": 7100, "unit": "rpm"}
